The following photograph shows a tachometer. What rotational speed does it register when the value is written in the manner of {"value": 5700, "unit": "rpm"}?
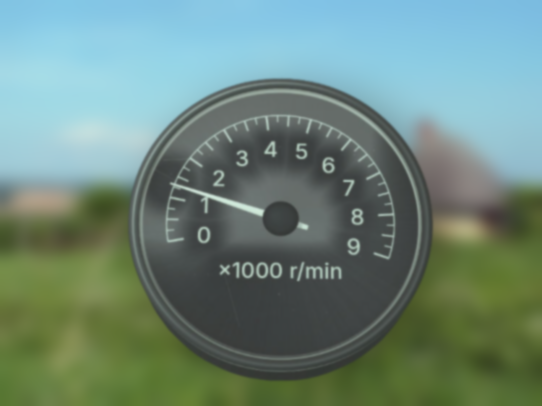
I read {"value": 1250, "unit": "rpm"}
